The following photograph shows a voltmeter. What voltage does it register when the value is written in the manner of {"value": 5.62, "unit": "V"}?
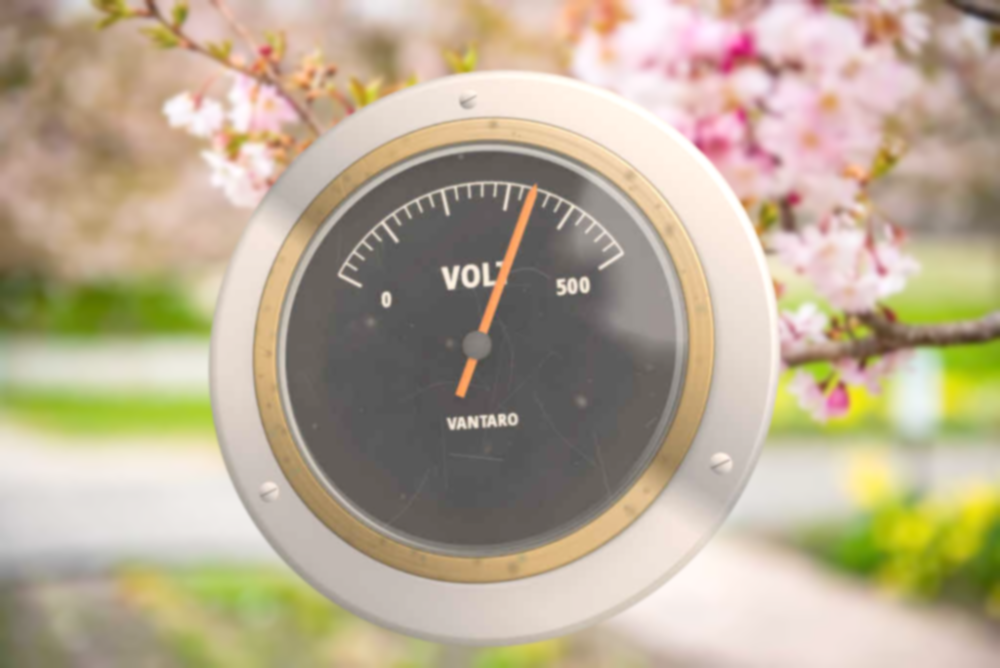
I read {"value": 340, "unit": "V"}
